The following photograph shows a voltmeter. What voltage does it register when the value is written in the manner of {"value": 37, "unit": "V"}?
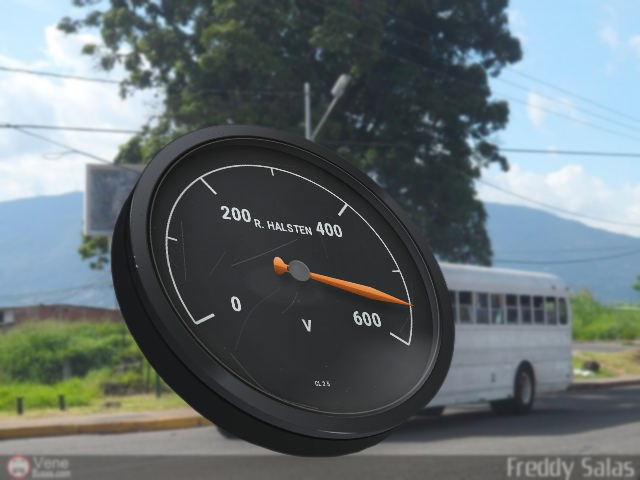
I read {"value": 550, "unit": "V"}
